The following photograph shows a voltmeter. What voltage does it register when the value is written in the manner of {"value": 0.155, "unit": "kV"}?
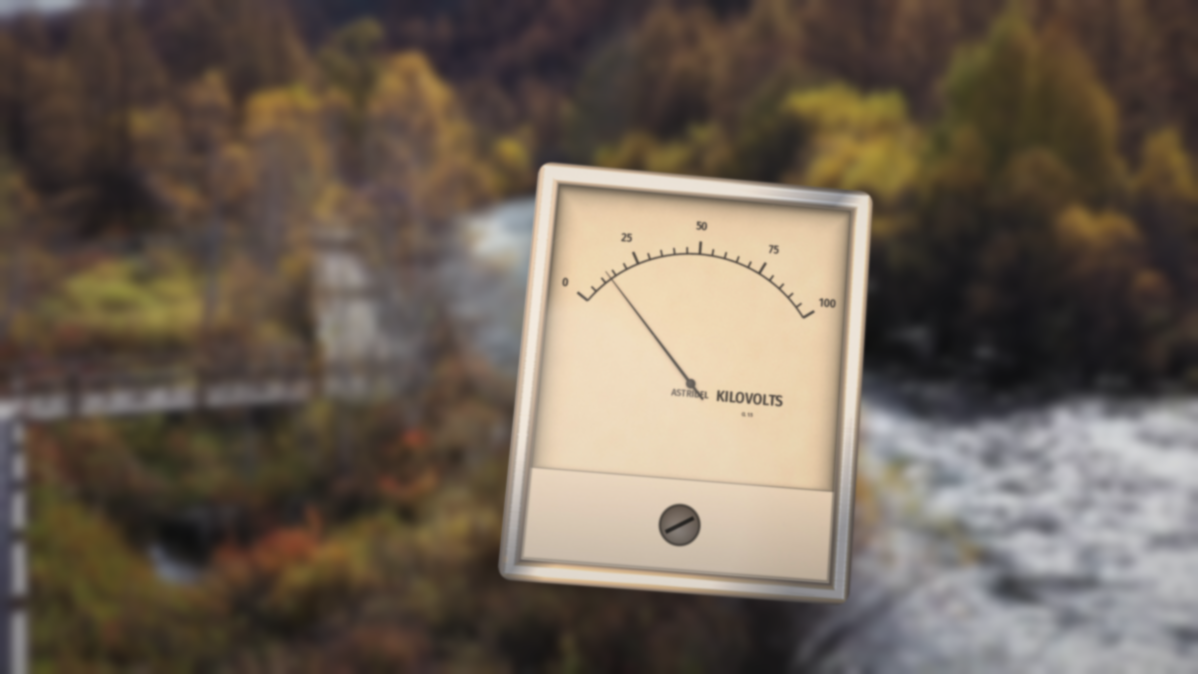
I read {"value": 12.5, "unit": "kV"}
